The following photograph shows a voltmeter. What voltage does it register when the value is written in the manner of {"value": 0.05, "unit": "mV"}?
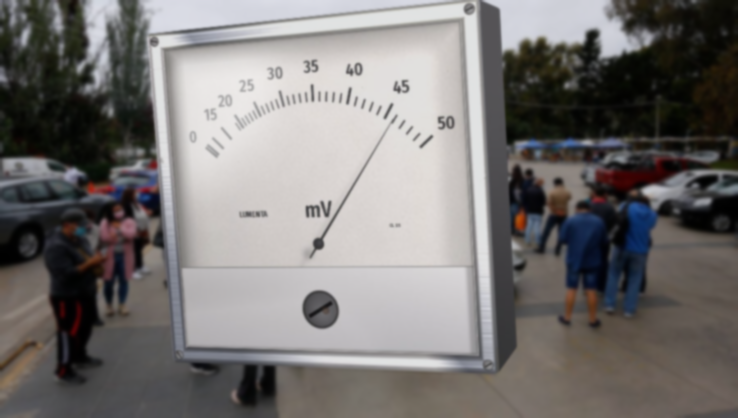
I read {"value": 46, "unit": "mV"}
